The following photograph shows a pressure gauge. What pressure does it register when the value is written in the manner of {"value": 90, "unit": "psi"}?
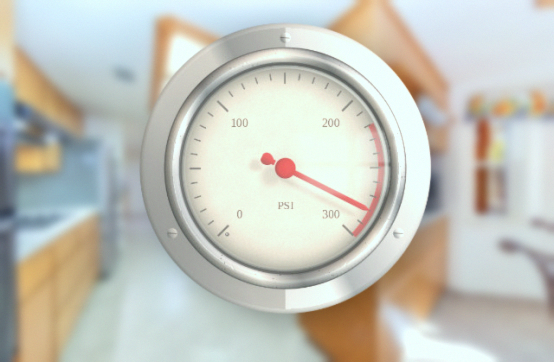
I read {"value": 280, "unit": "psi"}
